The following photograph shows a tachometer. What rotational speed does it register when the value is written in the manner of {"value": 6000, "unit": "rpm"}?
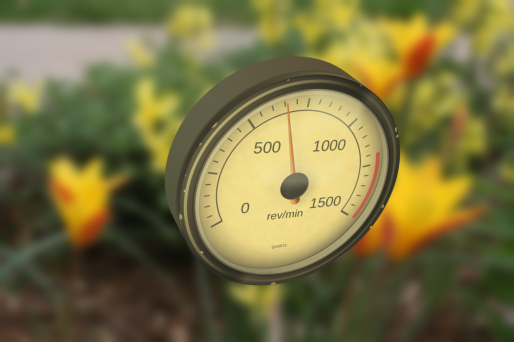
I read {"value": 650, "unit": "rpm"}
